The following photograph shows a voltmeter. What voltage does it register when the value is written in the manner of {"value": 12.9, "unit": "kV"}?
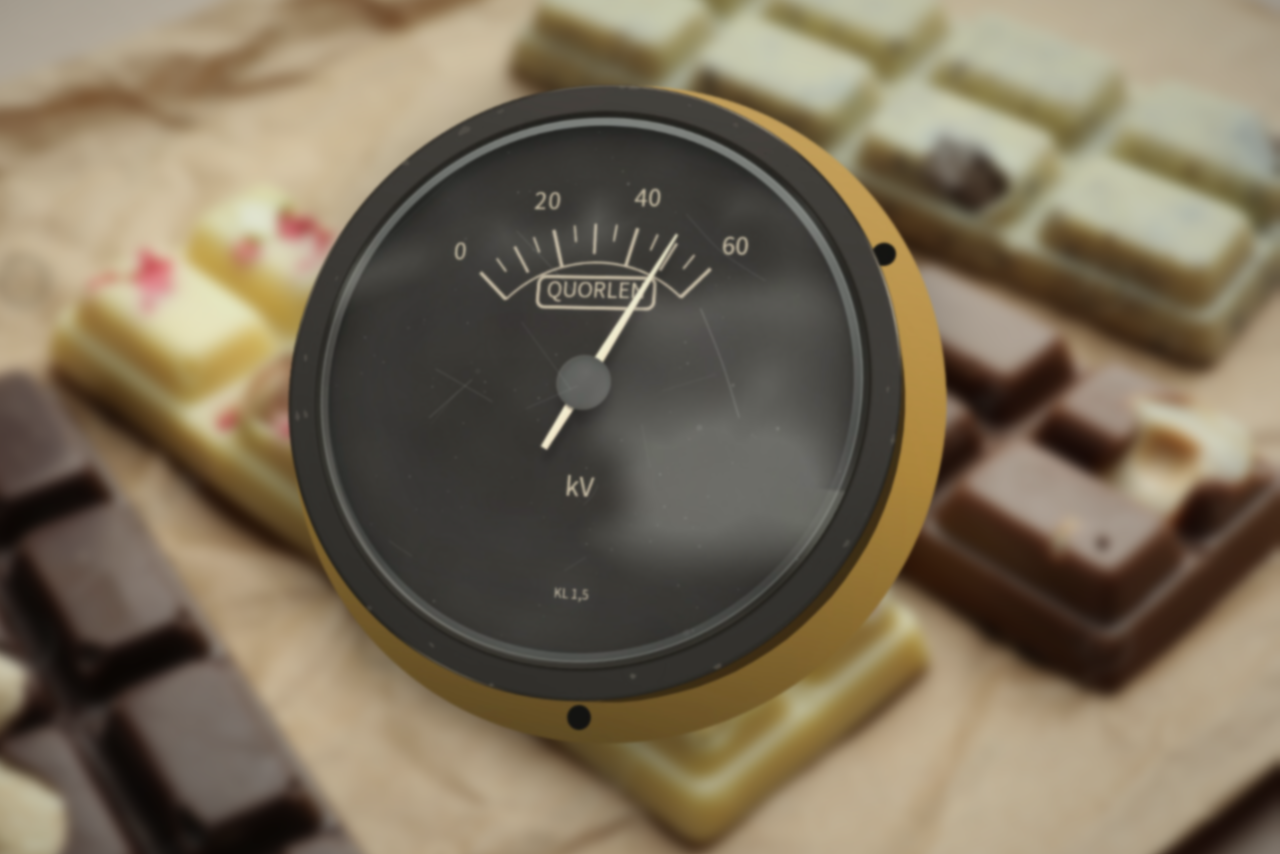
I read {"value": 50, "unit": "kV"}
